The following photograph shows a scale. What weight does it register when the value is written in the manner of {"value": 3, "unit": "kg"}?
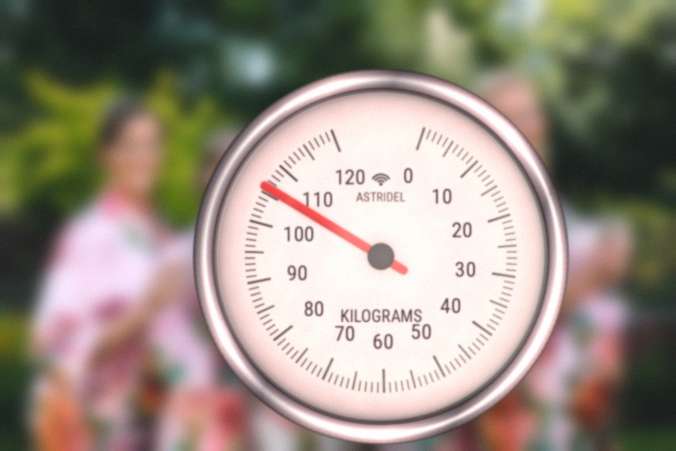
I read {"value": 106, "unit": "kg"}
